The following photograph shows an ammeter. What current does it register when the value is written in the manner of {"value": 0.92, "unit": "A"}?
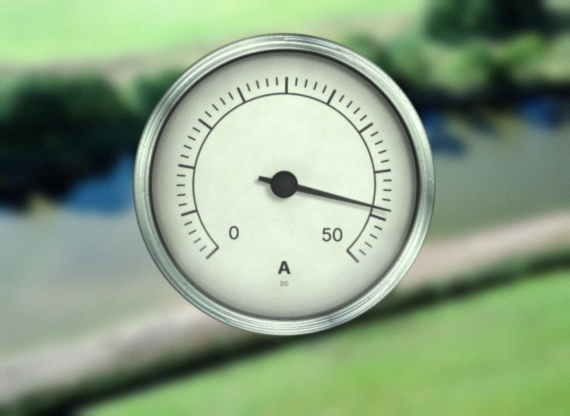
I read {"value": 44, "unit": "A"}
